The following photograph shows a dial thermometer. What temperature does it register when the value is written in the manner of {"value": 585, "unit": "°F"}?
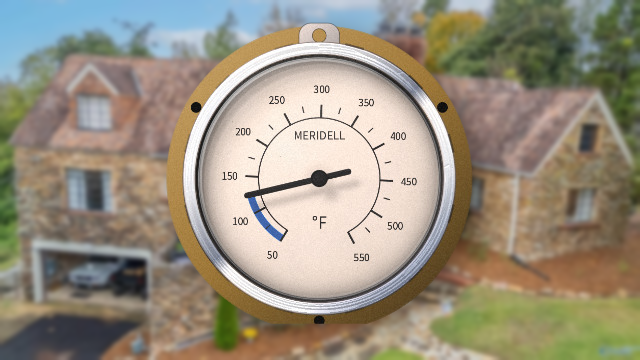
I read {"value": 125, "unit": "°F"}
